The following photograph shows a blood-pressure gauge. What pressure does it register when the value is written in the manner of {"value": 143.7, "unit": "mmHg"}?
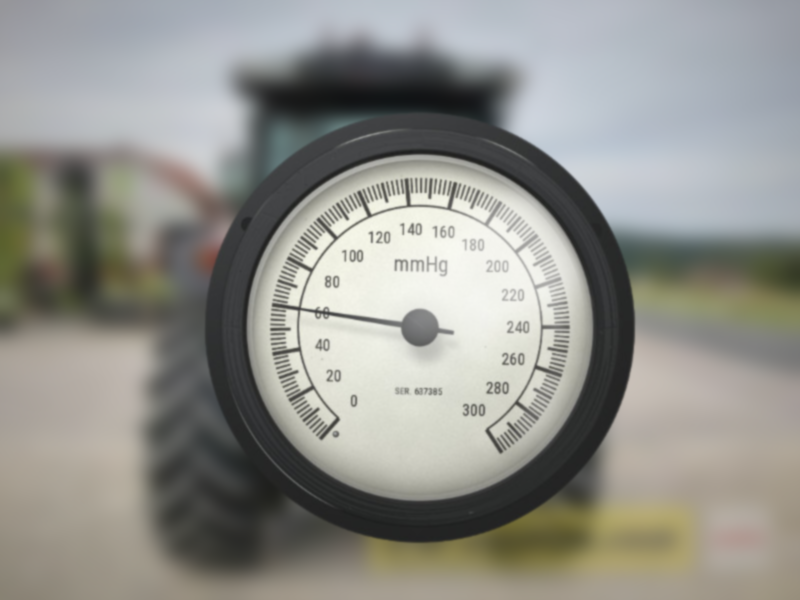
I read {"value": 60, "unit": "mmHg"}
